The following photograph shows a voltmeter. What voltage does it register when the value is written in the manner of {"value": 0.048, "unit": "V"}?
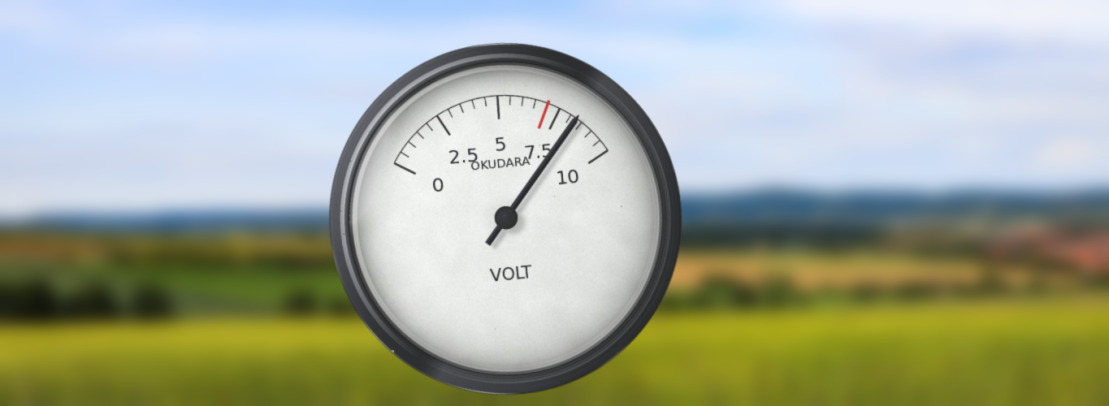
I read {"value": 8.25, "unit": "V"}
